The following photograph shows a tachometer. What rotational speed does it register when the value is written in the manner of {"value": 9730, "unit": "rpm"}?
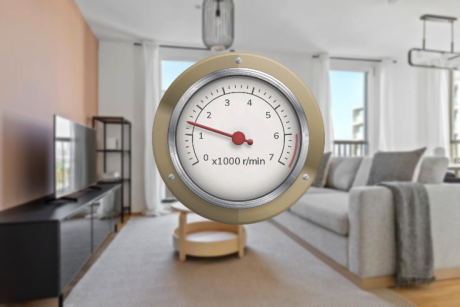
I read {"value": 1400, "unit": "rpm"}
